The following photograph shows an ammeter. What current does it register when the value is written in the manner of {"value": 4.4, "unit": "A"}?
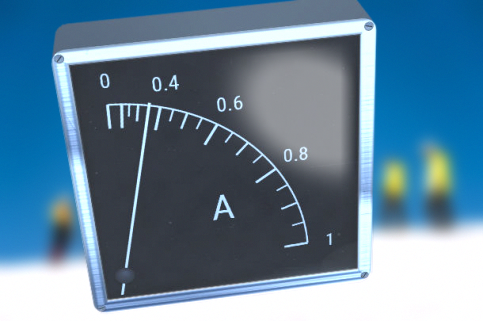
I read {"value": 0.35, "unit": "A"}
